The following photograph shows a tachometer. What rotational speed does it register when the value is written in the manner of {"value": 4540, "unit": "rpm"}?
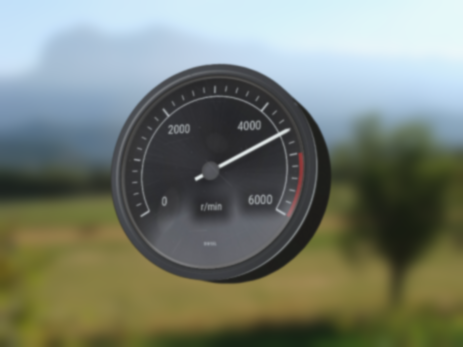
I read {"value": 4600, "unit": "rpm"}
